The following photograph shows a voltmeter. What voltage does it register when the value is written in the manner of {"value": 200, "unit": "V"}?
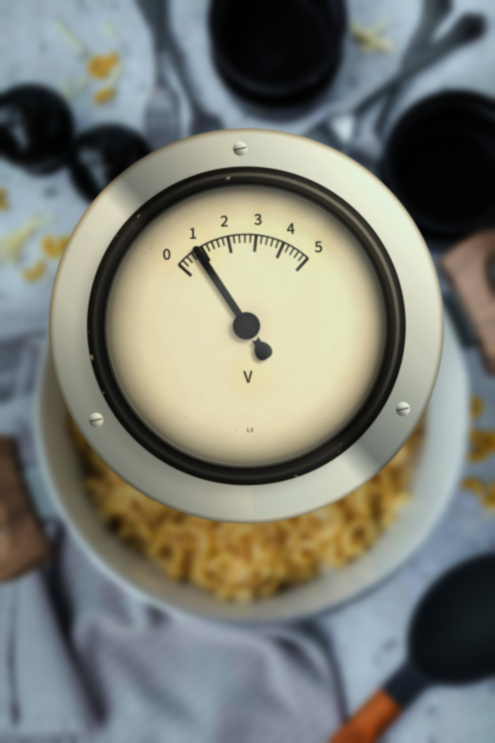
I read {"value": 0.8, "unit": "V"}
